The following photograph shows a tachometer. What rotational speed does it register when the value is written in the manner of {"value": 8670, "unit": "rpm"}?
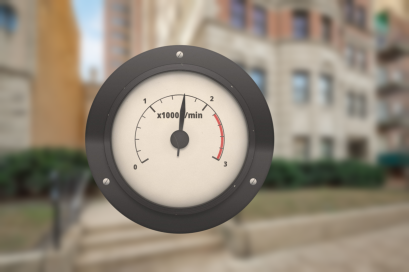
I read {"value": 1600, "unit": "rpm"}
